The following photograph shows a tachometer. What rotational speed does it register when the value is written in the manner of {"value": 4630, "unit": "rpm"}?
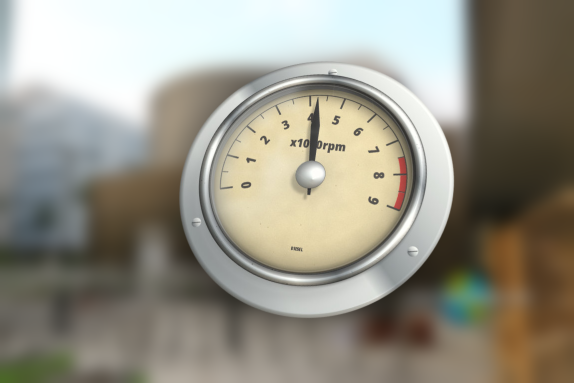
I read {"value": 4250, "unit": "rpm"}
